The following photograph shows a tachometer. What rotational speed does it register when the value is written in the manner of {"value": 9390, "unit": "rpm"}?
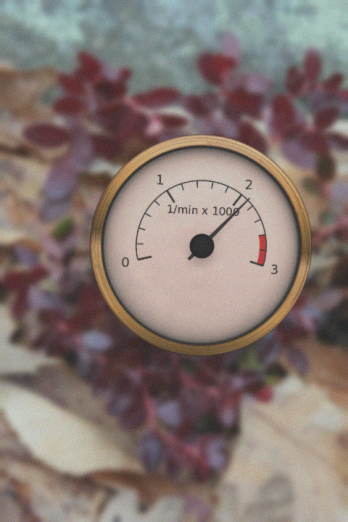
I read {"value": 2100, "unit": "rpm"}
